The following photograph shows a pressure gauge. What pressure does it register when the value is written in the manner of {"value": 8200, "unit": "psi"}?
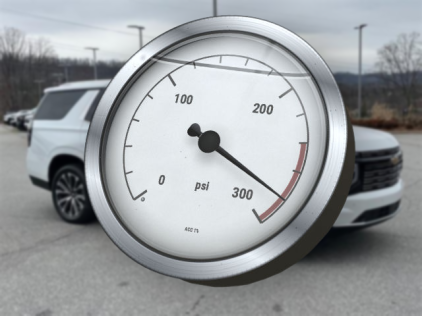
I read {"value": 280, "unit": "psi"}
